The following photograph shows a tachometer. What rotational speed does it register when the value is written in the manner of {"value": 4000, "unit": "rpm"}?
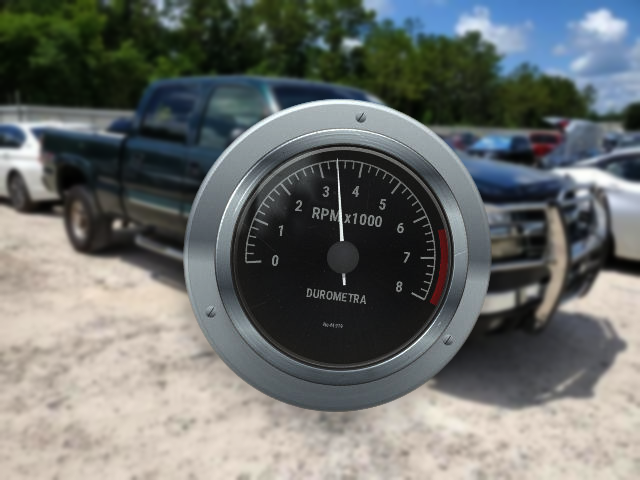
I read {"value": 3400, "unit": "rpm"}
